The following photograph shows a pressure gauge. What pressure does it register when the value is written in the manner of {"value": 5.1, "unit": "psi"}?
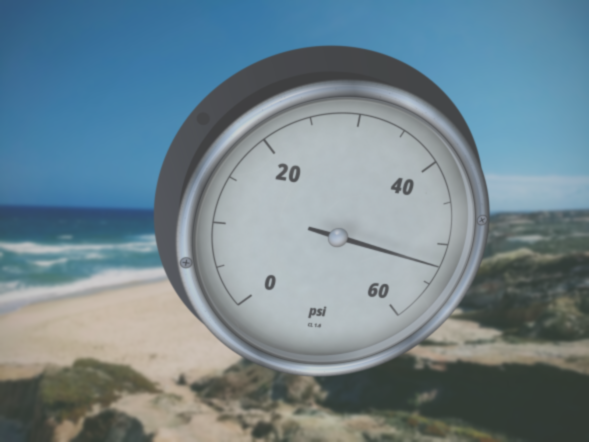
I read {"value": 52.5, "unit": "psi"}
